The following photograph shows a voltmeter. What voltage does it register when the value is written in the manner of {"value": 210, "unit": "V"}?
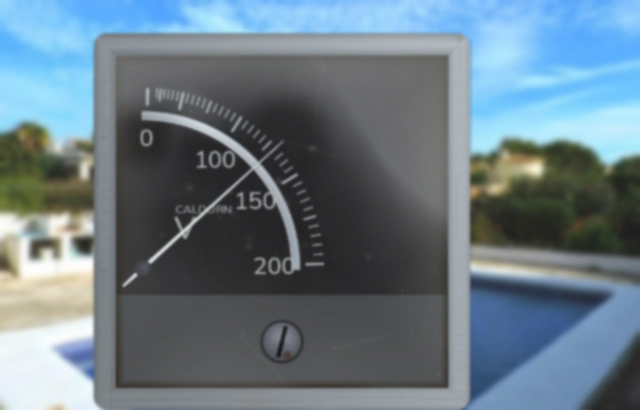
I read {"value": 130, "unit": "V"}
